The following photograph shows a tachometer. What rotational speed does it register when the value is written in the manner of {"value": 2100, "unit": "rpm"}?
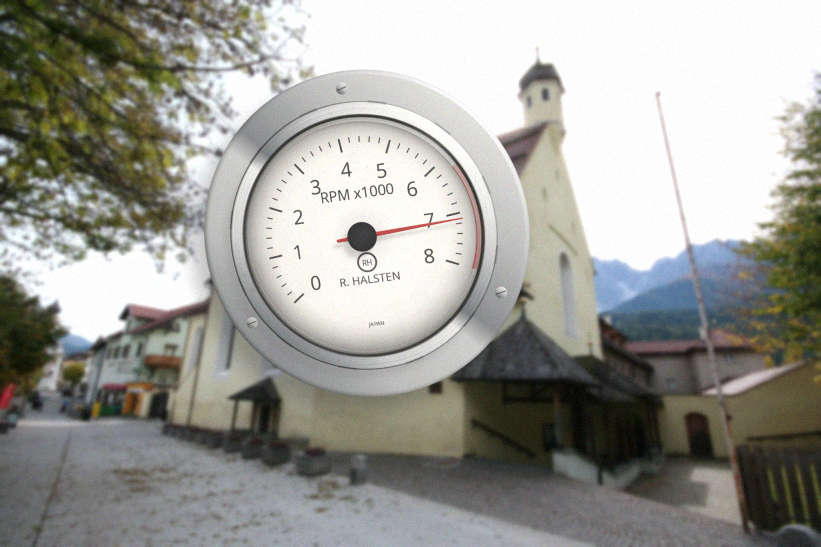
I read {"value": 7100, "unit": "rpm"}
